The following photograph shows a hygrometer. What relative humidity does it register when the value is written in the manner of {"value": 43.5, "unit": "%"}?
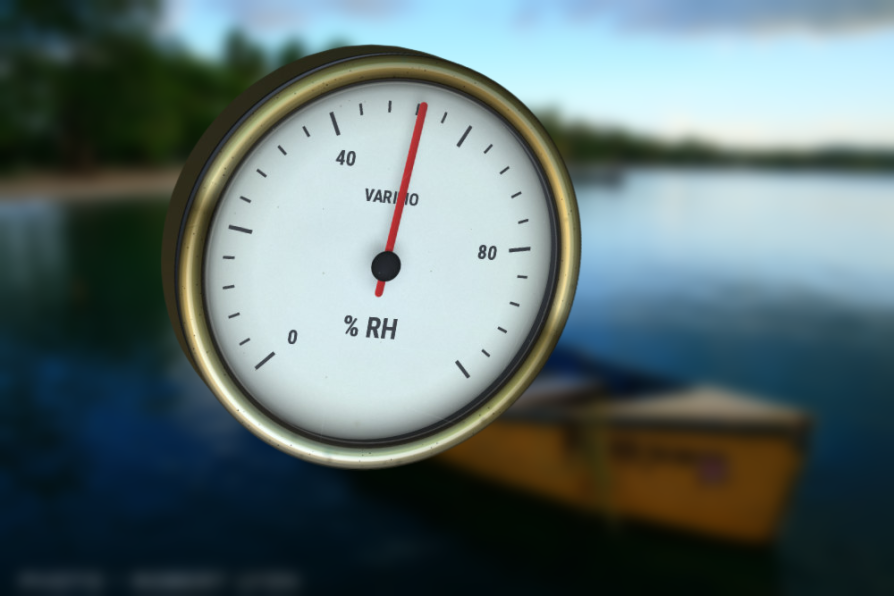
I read {"value": 52, "unit": "%"}
